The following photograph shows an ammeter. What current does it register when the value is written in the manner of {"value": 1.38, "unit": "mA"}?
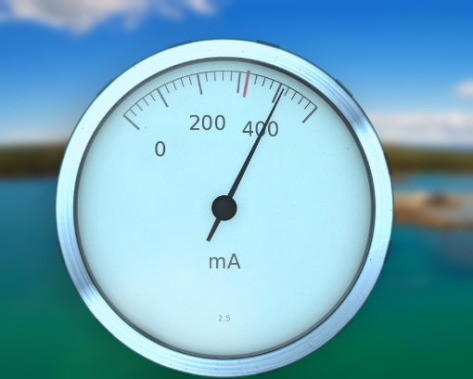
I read {"value": 410, "unit": "mA"}
